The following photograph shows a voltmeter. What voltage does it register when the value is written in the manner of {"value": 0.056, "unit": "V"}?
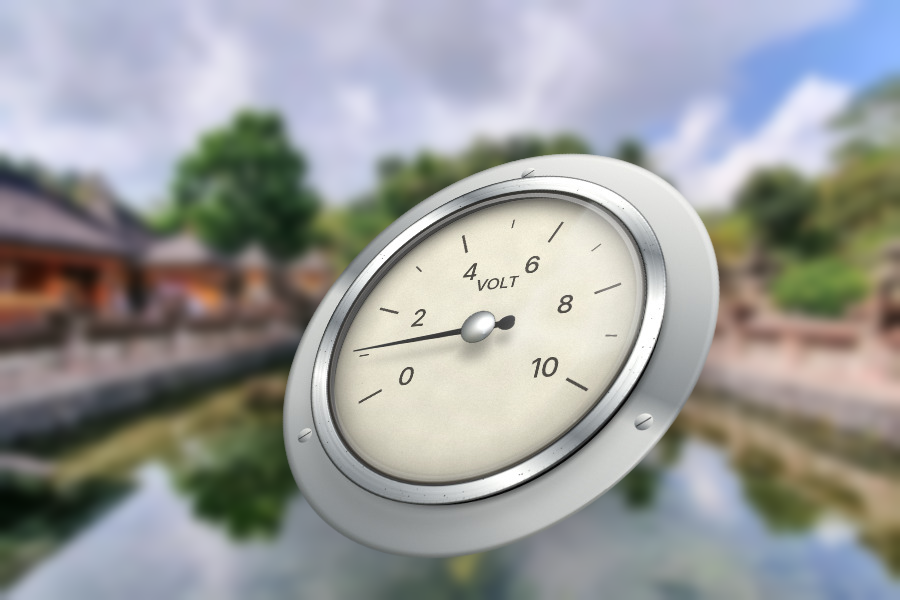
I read {"value": 1, "unit": "V"}
